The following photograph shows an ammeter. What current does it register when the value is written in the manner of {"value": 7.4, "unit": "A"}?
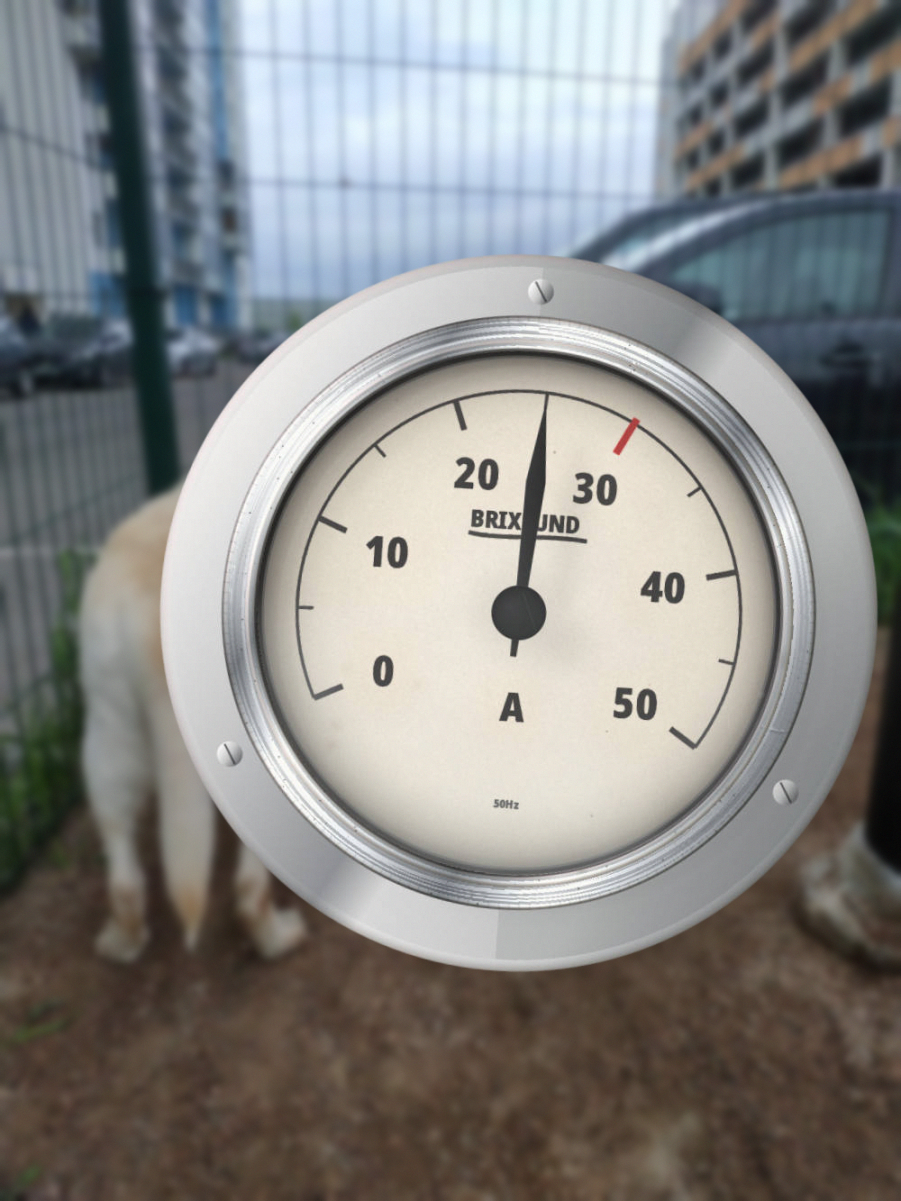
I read {"value": 25, "unit": "A"}
